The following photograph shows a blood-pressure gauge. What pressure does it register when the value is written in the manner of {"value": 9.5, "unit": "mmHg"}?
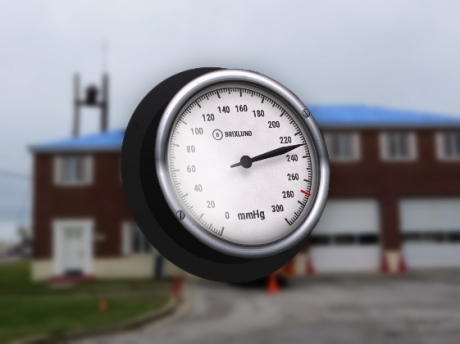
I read {"value": 230, "unit": "mmHg"}
